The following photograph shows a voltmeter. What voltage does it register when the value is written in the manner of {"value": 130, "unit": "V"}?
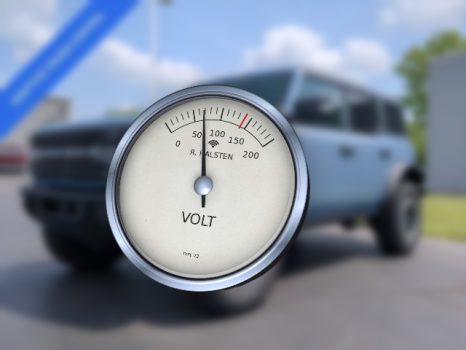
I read {"value": 70, "unit": "V"}
